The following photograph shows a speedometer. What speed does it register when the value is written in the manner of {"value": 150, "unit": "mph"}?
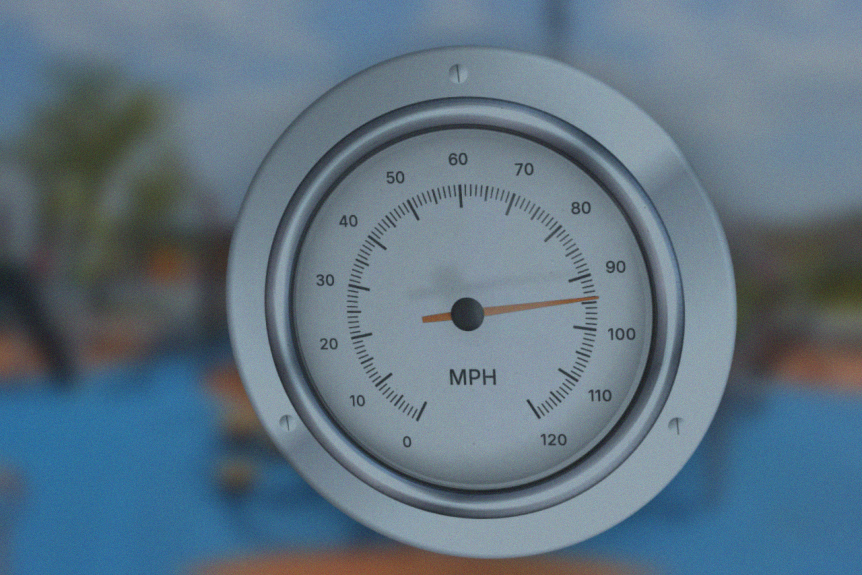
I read {"value": 94, "unit": "mph"}
